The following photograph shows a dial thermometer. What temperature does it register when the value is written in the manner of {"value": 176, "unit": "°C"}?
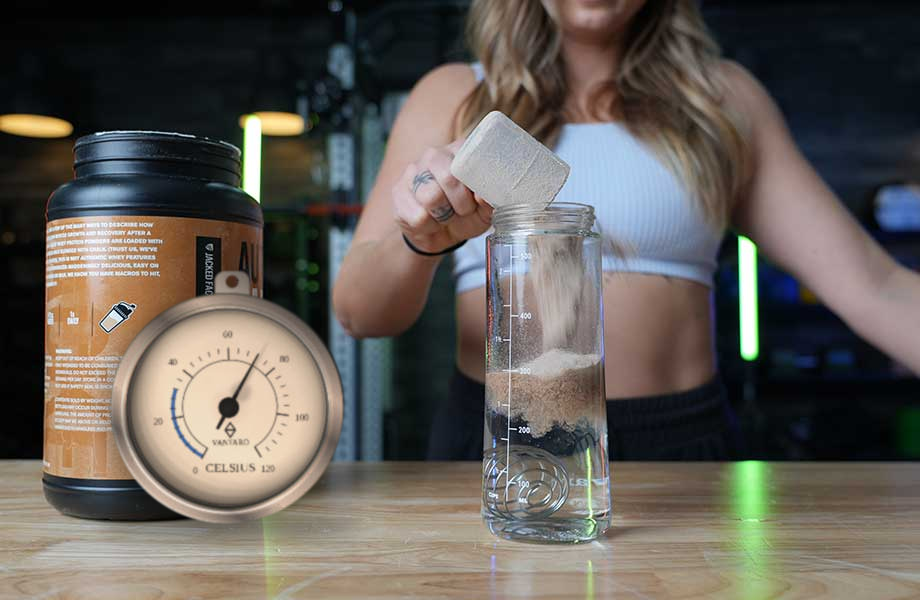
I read {"value": 72, "unit": "°C"}
